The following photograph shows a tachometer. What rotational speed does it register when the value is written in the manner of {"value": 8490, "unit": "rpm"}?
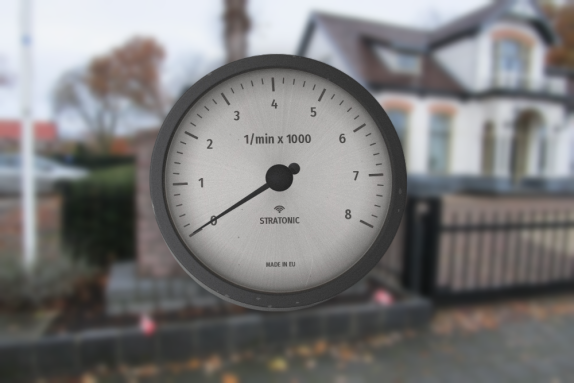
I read {"value": 0, "unit": "rpm"}
